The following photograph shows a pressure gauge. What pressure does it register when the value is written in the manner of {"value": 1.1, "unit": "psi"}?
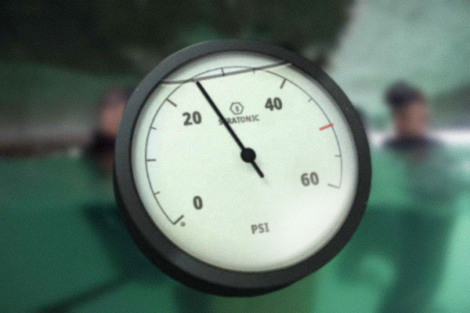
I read {"value": 25, "unit": "psi"}
